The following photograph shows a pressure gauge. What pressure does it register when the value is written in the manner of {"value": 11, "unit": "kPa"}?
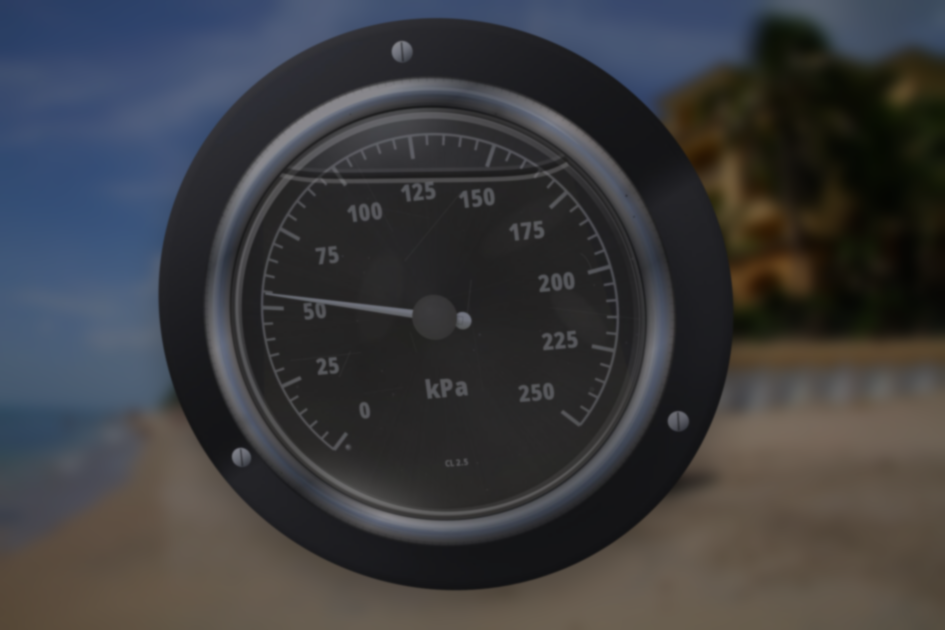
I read {"value": 55, "unit": "kPa"}
